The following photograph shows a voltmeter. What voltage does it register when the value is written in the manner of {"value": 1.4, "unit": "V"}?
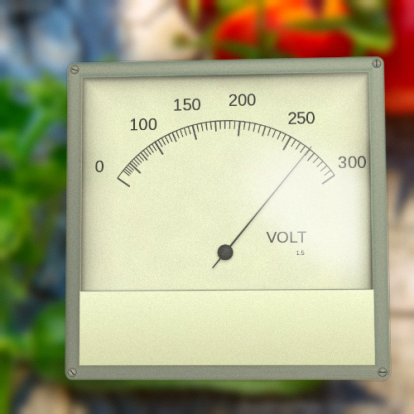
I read {"value": 270, "unit": "V"}
